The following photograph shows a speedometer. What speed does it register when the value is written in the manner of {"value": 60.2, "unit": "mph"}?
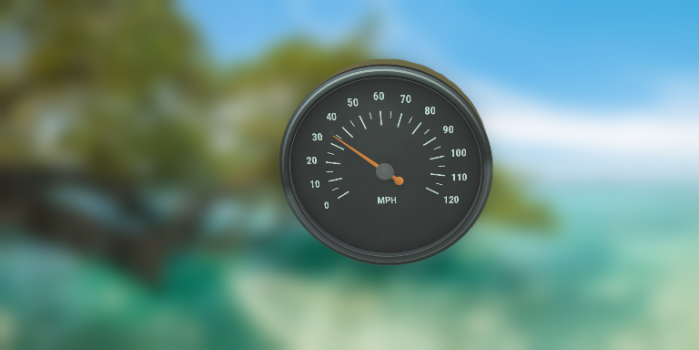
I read {"value": 35, "unit": "mph"}
